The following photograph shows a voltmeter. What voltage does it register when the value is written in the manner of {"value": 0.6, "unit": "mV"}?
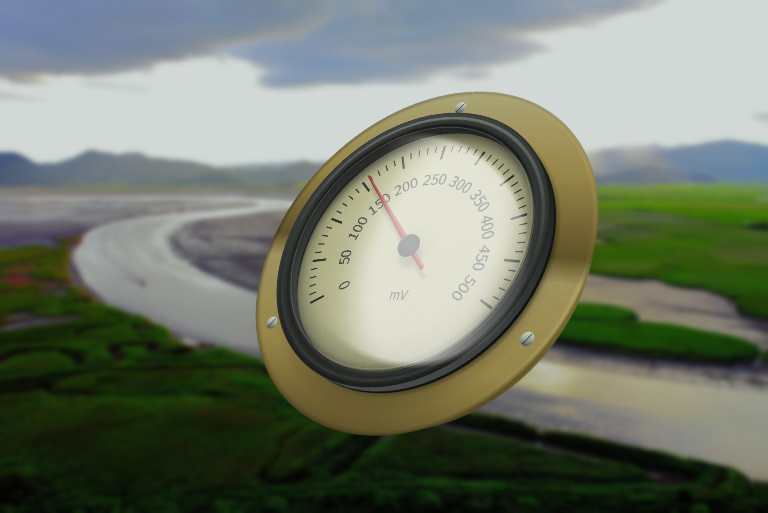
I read {"value": 160, "unit": "mV"}
